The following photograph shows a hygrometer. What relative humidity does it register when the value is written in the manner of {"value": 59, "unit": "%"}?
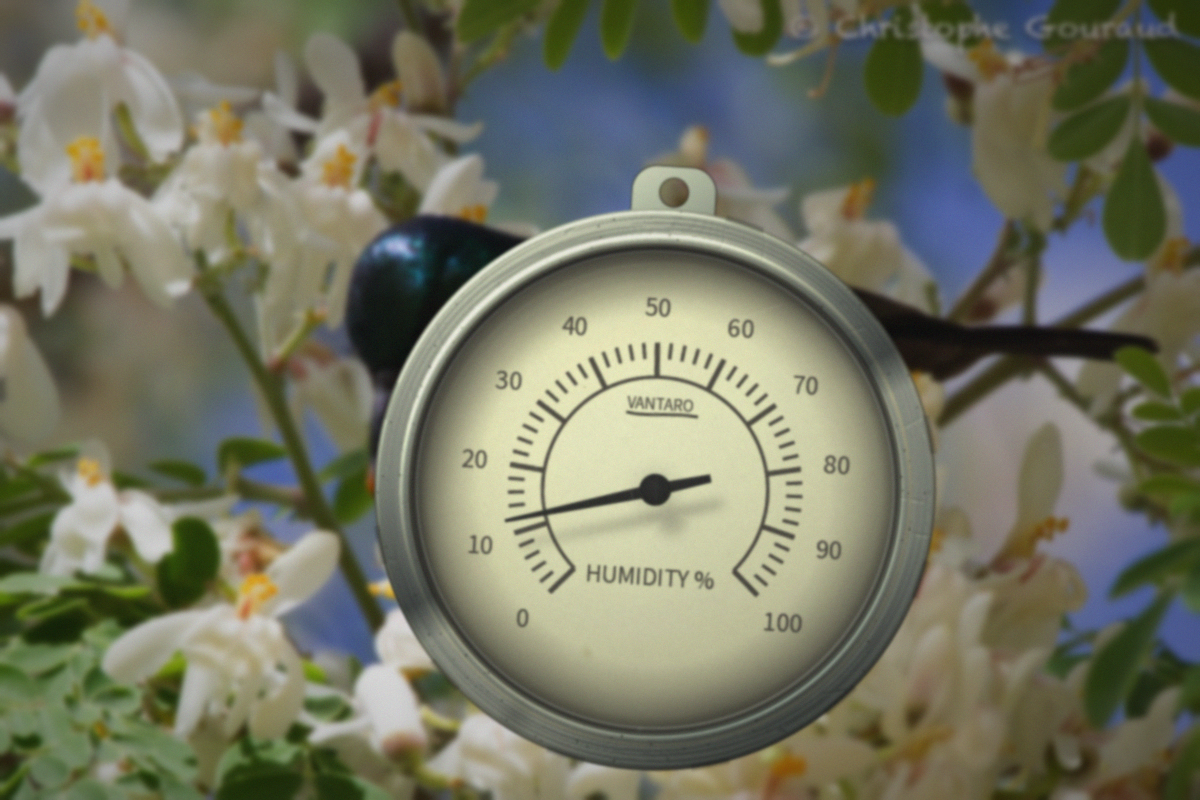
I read {"value": 12, "unit": "%"}
